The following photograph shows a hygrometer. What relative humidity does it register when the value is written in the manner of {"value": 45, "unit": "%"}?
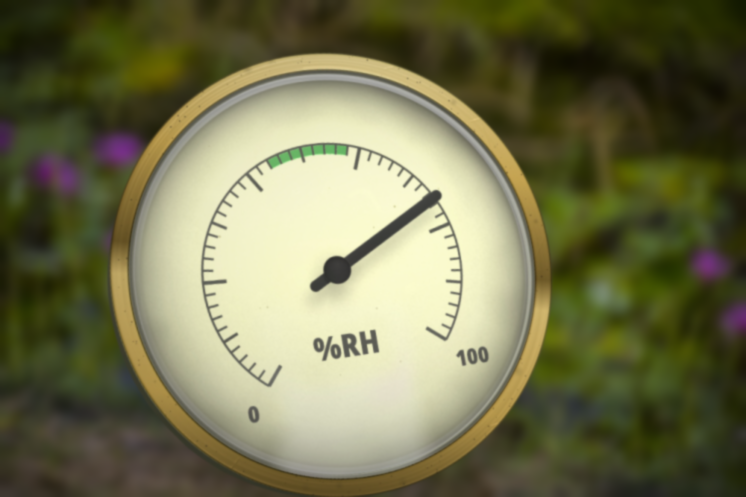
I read {"value": 75, "unit": "%"}
